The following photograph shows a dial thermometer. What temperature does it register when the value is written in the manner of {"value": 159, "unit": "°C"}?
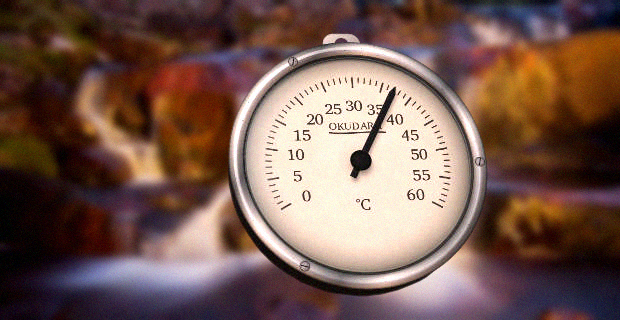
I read {"value": 37, "unit": "°C"}
